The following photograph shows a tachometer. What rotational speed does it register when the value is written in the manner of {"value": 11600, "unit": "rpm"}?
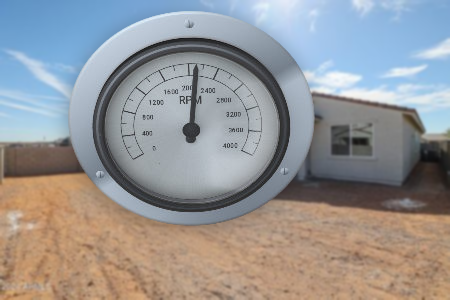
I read {"value": 2100, "unit": "rpm"}
